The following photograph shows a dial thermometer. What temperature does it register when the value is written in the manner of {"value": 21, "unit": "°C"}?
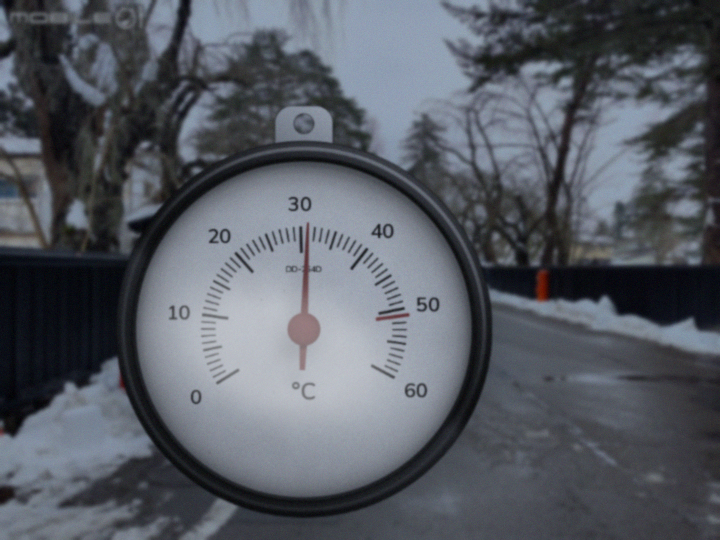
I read {"value": 31, "unit": "°C"}
